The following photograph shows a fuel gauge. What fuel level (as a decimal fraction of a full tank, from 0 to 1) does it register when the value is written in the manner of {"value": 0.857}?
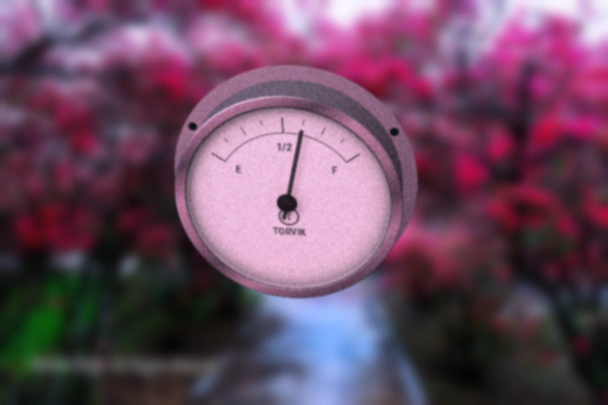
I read {"value": 0.625}
